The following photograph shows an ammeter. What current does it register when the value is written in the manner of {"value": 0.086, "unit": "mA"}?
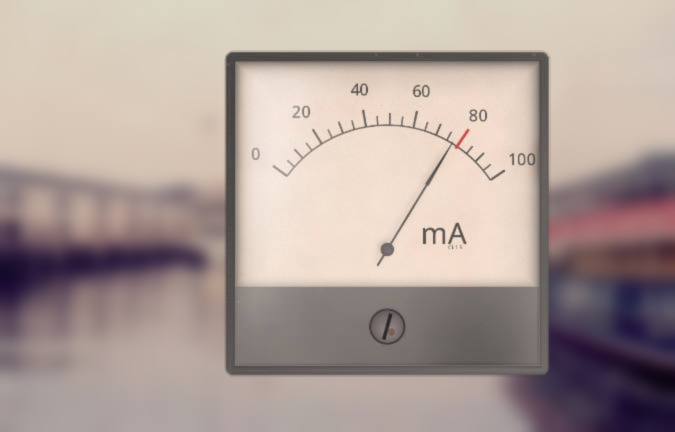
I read {"value": 77.5, "unit": "mA"}
